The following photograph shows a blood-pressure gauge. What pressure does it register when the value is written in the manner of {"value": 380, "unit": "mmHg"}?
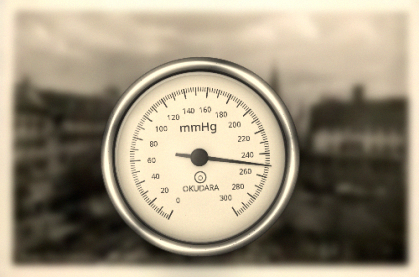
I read {"value": 250, "unit": "mmHg"}
